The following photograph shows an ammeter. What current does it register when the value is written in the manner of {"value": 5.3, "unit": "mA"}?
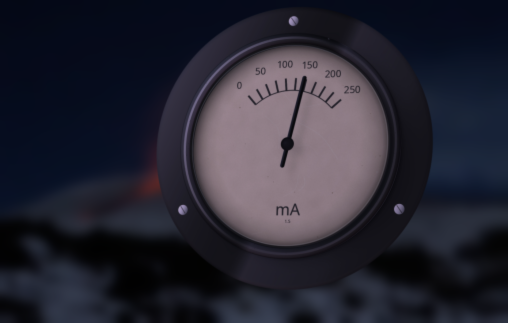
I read {"value": 150, "unit": "mA"}
